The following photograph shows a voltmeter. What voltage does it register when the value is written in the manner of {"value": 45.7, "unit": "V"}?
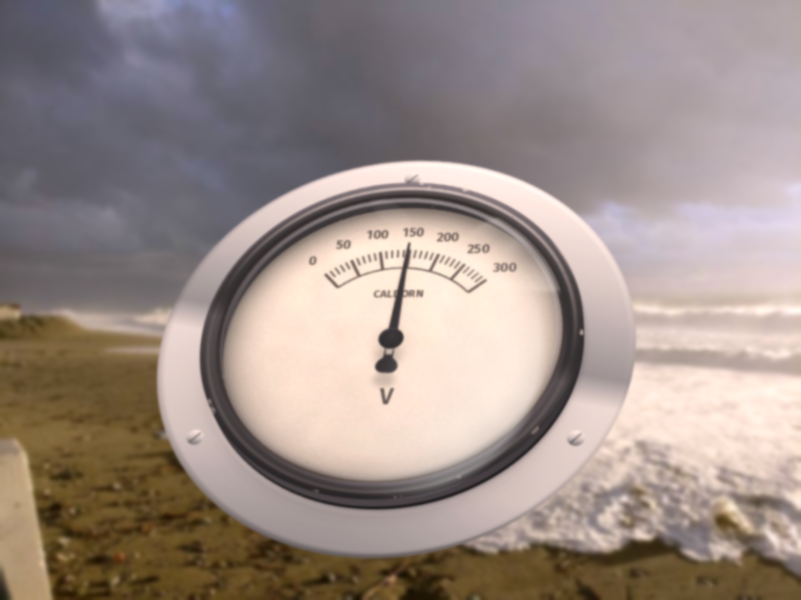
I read {"value": 150, "unit": "V"}
